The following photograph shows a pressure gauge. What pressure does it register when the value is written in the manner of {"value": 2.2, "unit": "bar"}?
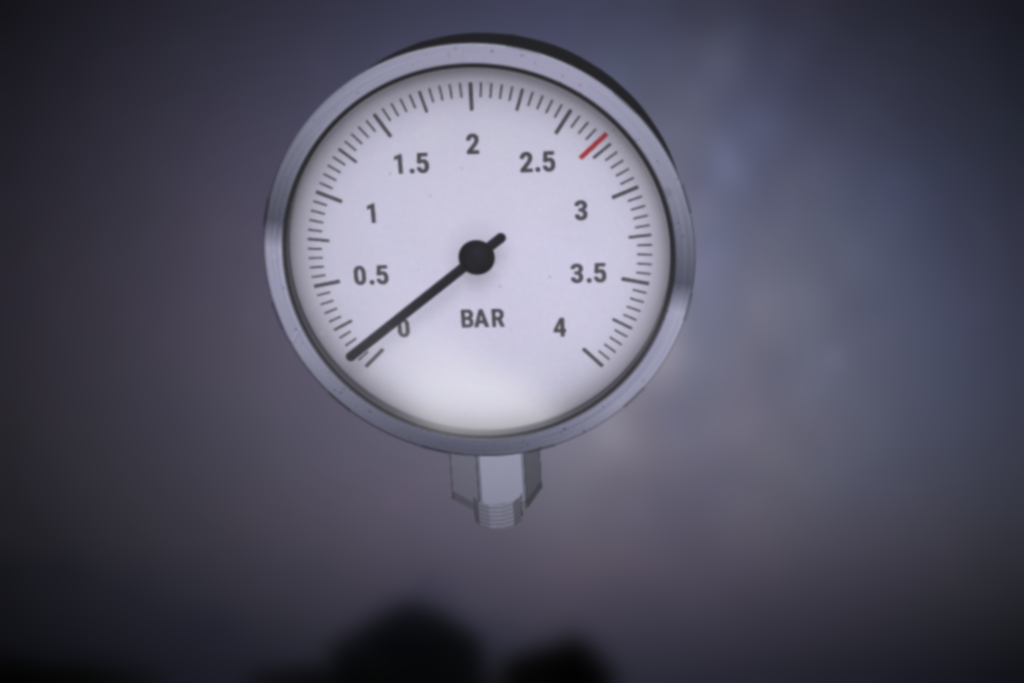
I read {"value": 0.1, "unit": "bar"}
